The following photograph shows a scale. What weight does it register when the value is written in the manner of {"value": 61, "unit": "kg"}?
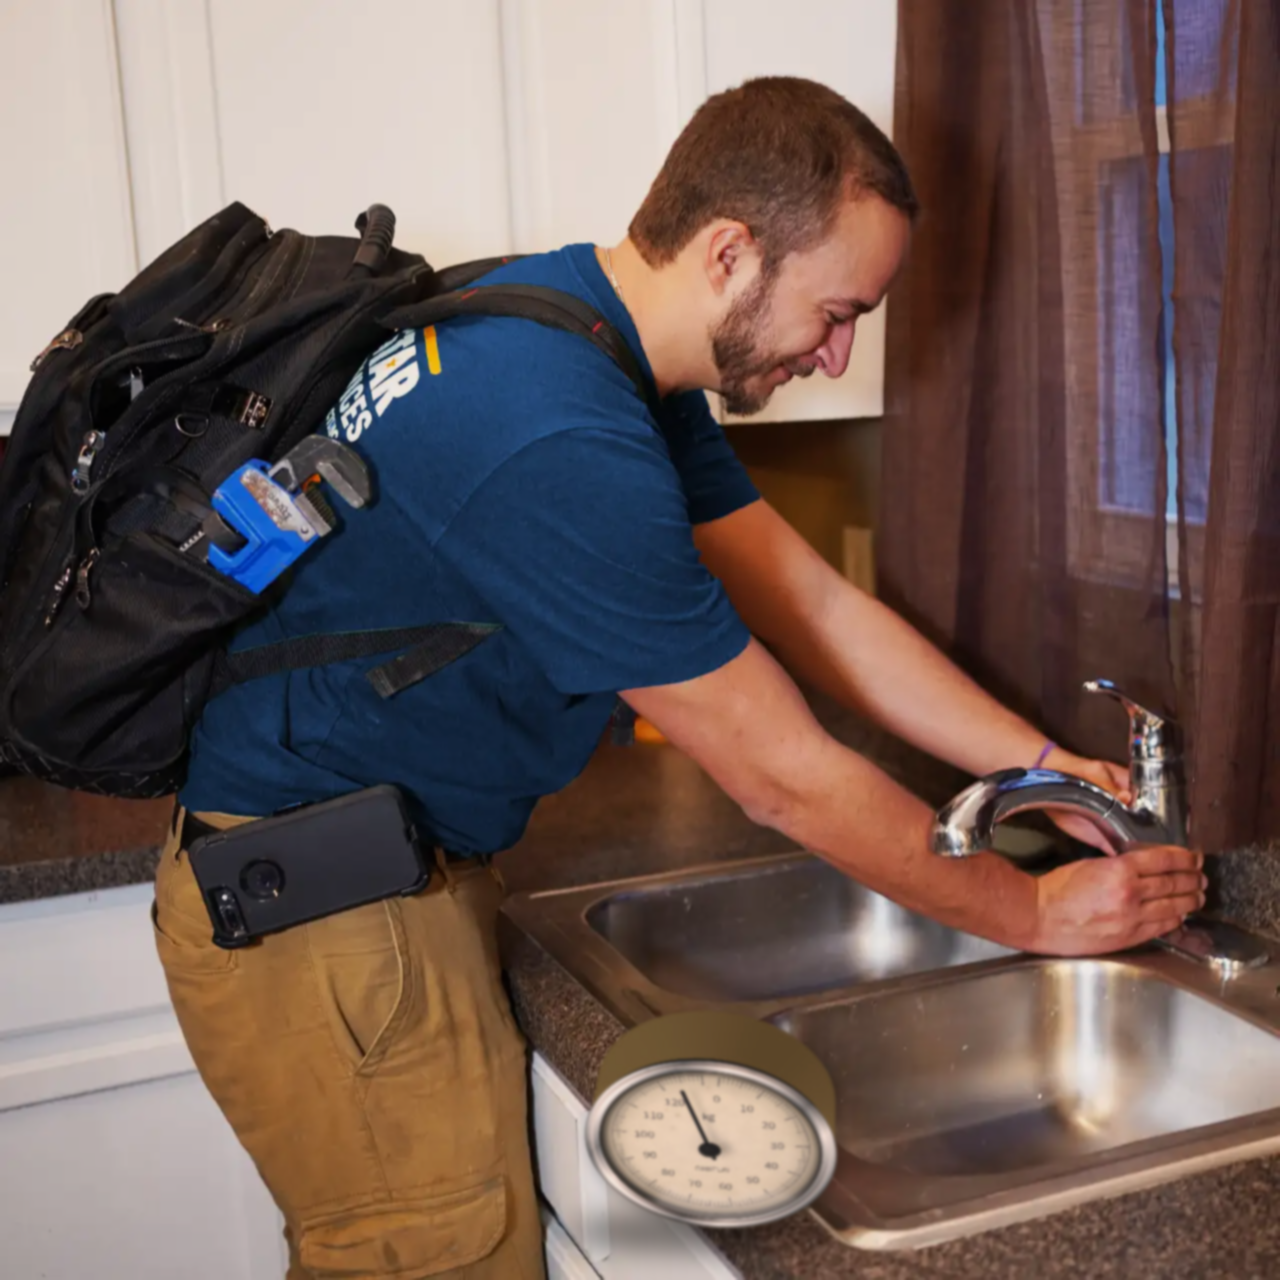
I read {"value": 125, "unit": "kg"}
